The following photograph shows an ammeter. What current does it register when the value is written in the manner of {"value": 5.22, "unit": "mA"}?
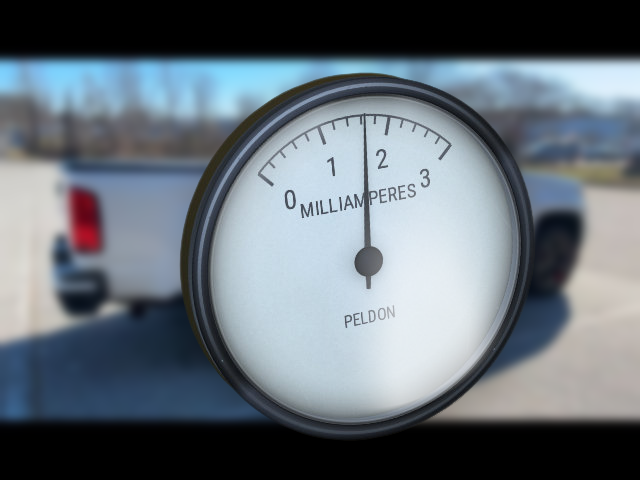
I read {"value": 1.6, "unit": "mA"}
